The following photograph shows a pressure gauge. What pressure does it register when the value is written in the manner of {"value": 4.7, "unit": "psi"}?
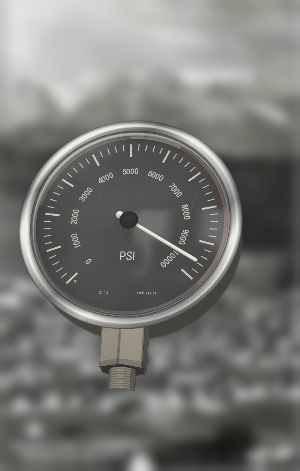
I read {"value": 9600, "unit": "psi"}
